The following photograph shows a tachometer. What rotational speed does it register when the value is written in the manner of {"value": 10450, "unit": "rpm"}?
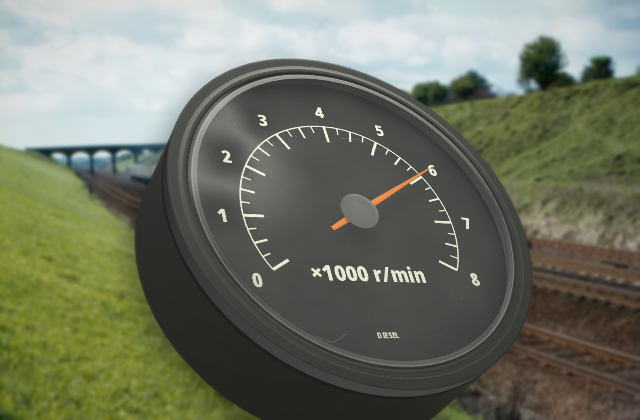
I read {"value": 6000, "unit": "rpm"}
